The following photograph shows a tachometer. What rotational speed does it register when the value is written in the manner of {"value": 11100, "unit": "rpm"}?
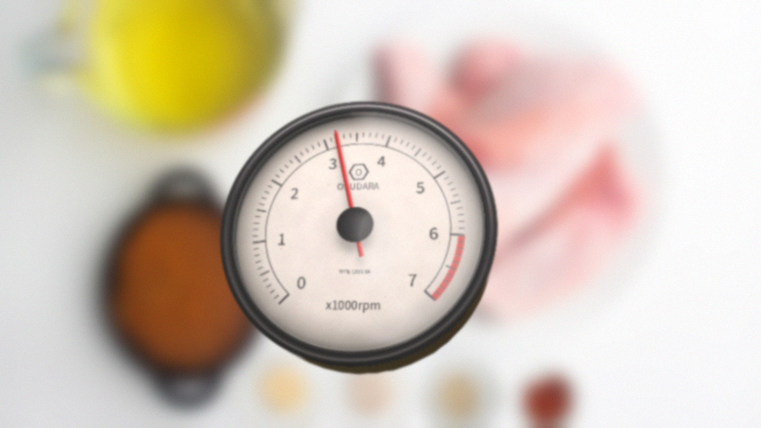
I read {"value": 3200, "unit": "rpm"}
